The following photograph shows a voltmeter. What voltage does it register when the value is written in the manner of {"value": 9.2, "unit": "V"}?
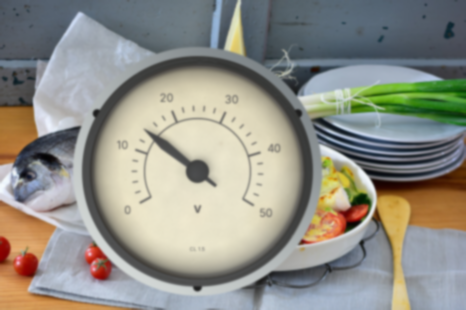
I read {"value": 14, "unit": "V"}
